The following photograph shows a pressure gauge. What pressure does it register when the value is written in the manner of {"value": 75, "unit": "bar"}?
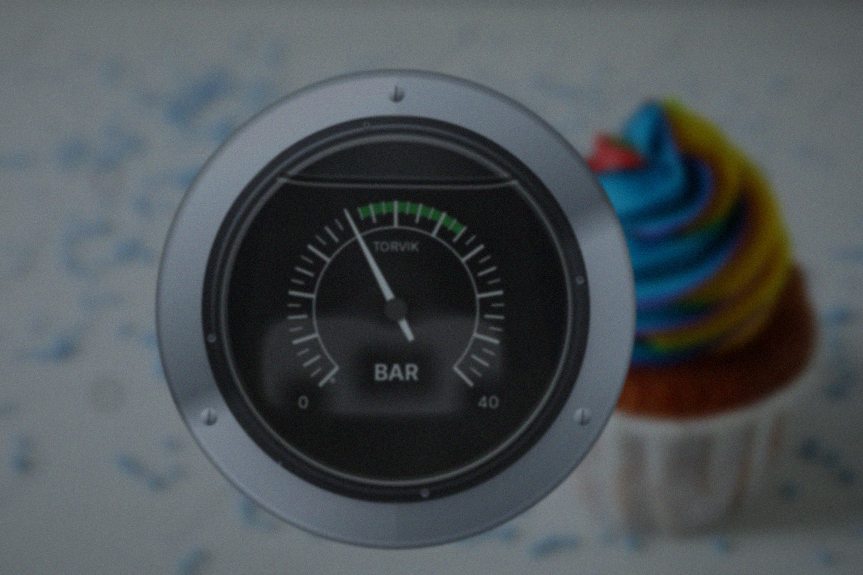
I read {"value": 16, "unit": "bar"}
